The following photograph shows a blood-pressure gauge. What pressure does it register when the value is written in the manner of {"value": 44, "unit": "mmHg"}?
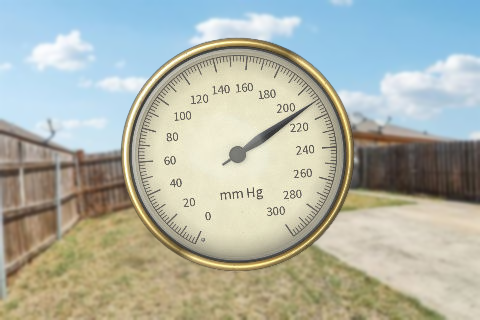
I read {"value": 210, "unit": "mmHg"}
